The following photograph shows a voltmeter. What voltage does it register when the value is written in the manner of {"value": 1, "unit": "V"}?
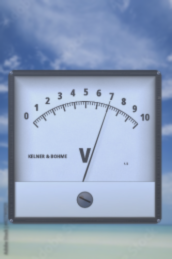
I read {"value": 7, "unit": "V"}
